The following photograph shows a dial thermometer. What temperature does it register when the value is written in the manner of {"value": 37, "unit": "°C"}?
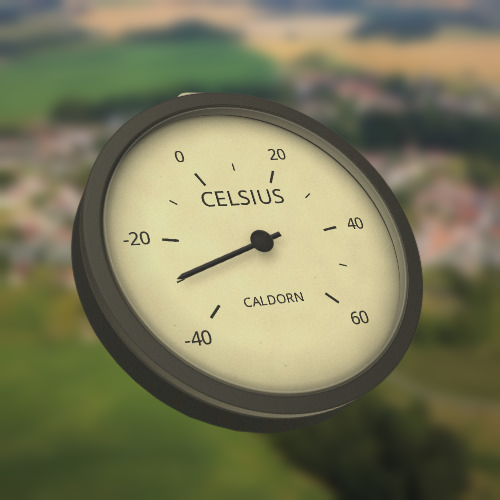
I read {"value": -30, "unit": "°C"}
